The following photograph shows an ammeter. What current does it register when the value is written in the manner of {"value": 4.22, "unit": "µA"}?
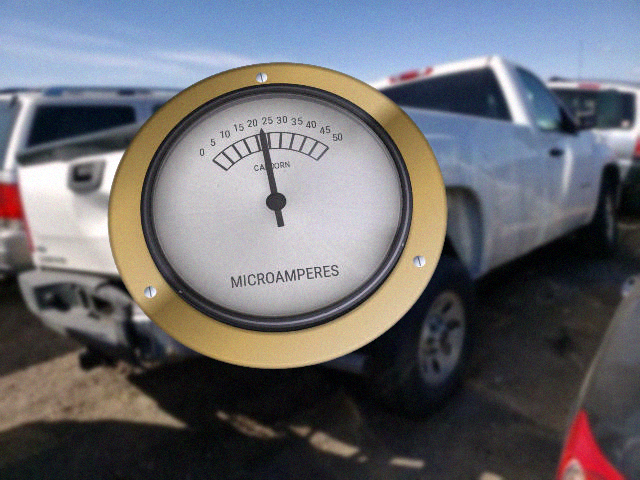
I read {"value": 22.5, "unit": "µA"}
